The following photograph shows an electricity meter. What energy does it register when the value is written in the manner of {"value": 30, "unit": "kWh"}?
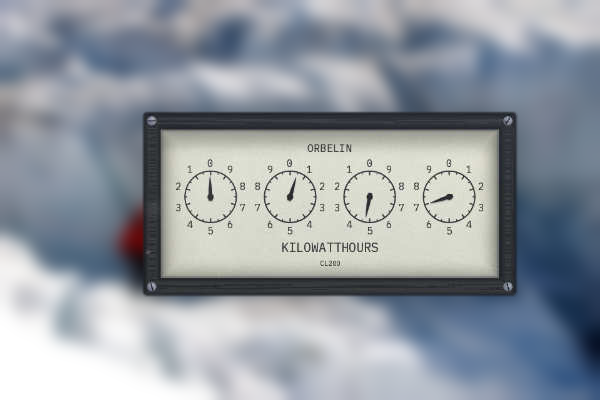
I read {"value": 47, "unit": "kWh"}
